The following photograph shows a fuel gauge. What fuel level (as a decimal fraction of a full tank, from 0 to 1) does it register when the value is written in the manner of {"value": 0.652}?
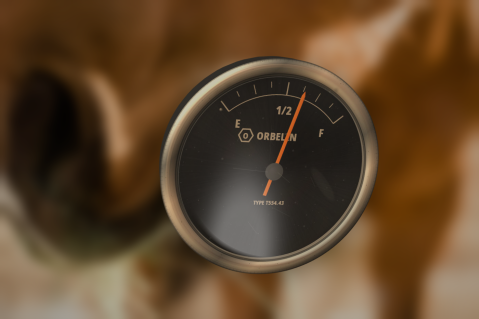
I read {"value": 0.625}
